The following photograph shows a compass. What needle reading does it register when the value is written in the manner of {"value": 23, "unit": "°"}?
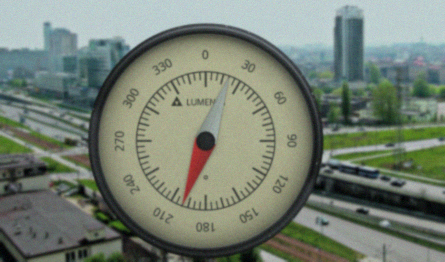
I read {"value": 200, "unit": "°"}
